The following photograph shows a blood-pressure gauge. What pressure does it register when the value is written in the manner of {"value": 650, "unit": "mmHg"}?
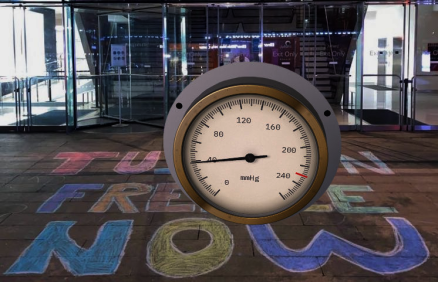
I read {"value": 40, "unit": "mmHg"}
